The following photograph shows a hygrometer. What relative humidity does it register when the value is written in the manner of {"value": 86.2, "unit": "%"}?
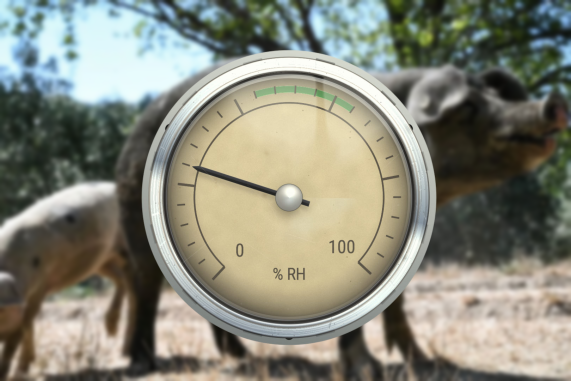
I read {"value": 24, "unit": "%"}
